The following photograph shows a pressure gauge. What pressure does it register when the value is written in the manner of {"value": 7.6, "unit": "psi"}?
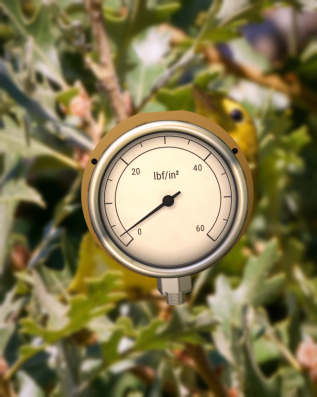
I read {"value": 2.5, "unit": "psi"}
